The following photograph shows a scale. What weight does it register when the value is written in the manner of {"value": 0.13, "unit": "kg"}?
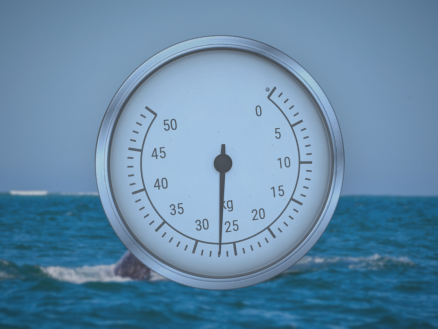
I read {"value": 27, "unit": "kg"}
